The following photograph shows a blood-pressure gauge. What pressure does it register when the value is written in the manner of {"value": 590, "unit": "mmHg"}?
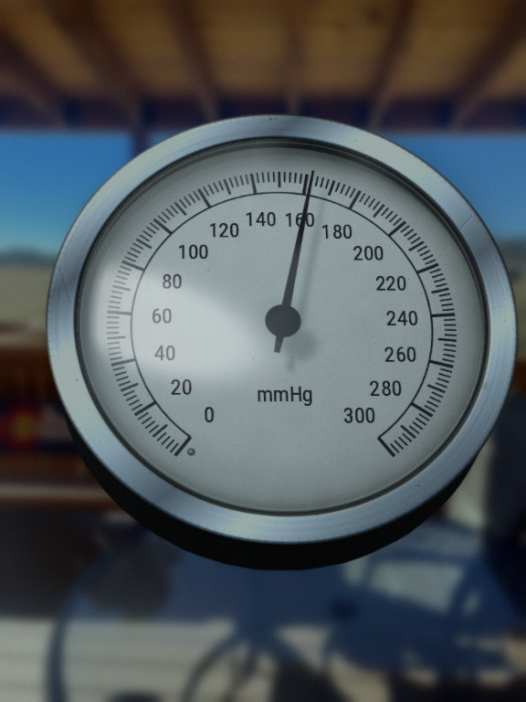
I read {"value": 162, "unit": "mmHg"}
